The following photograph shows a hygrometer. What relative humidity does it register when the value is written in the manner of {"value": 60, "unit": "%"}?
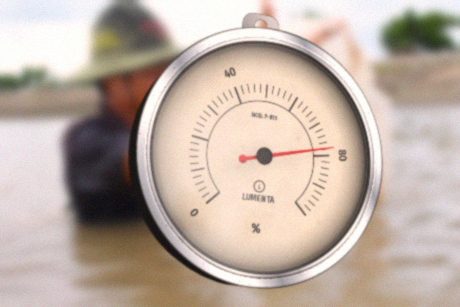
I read {"value": 78, "unit": "%"}
